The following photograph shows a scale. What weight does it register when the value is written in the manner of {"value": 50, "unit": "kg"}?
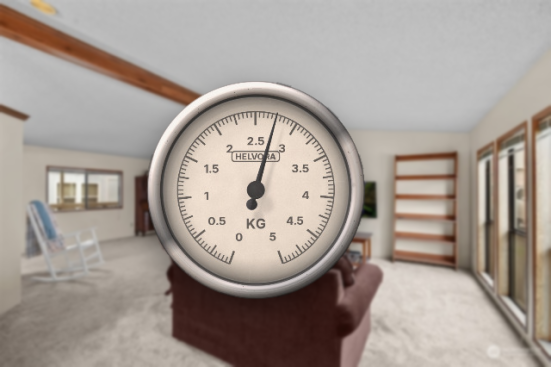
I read {"value": 2.75, "unit": "kg"}
